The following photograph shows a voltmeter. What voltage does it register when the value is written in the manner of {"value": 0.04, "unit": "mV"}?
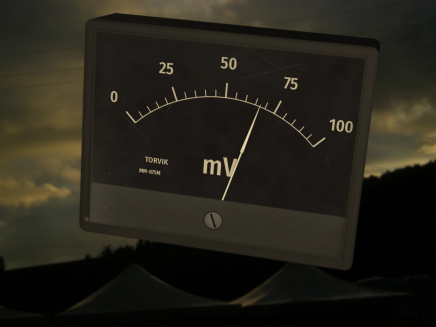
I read {"value": 67.5, "unit": "mV"}
